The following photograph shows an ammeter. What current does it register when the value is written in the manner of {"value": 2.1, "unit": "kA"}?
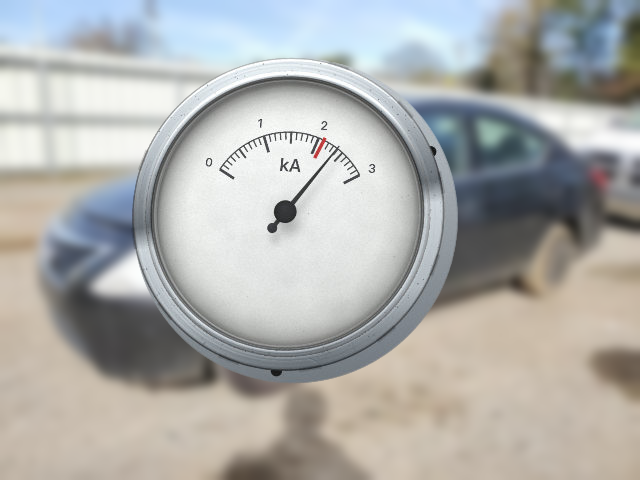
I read {"value": 2.4, "unit": "kA"}
